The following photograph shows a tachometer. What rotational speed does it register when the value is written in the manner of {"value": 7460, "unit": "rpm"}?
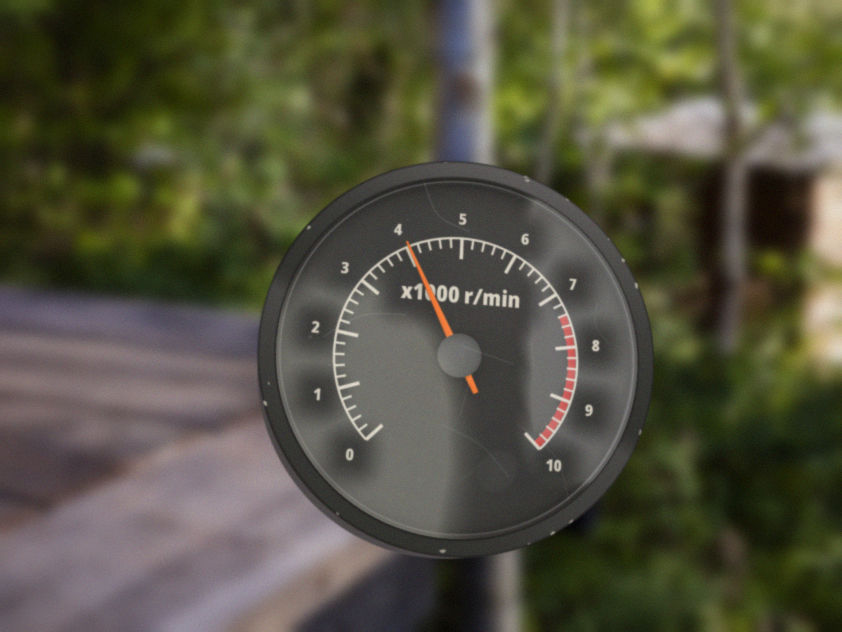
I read {"value": 4000, "unit": "rpm"}
